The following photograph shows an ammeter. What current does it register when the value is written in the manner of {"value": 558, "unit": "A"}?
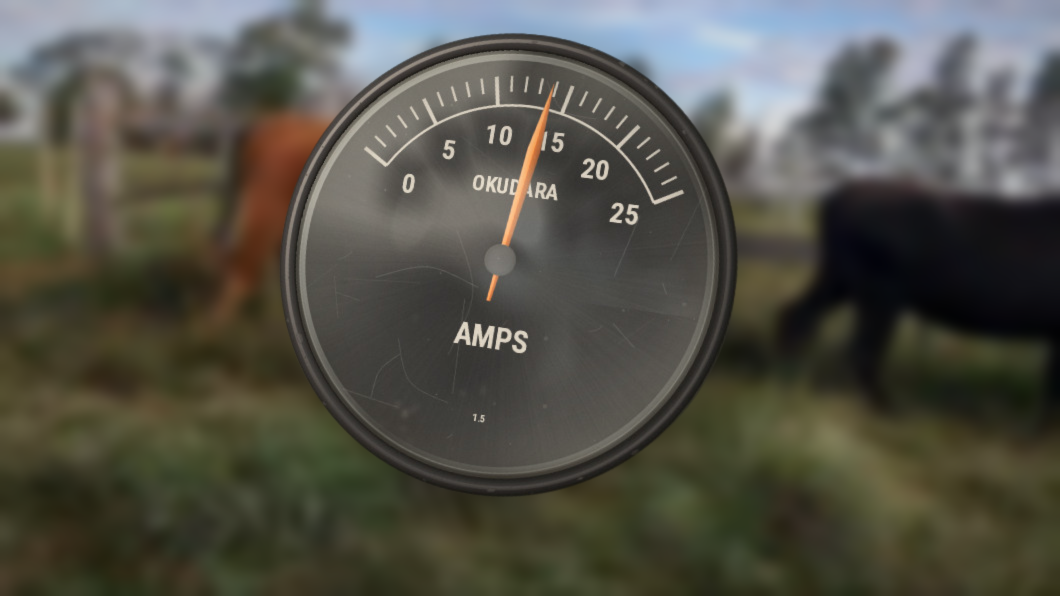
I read {"value": 14, "unit": "A"}
